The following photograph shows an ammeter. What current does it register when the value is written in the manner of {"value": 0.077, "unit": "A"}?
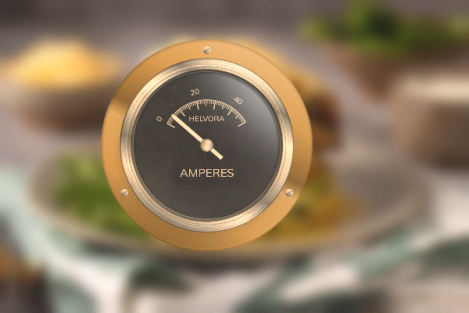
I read {"value": 5, "unit": "A"}
